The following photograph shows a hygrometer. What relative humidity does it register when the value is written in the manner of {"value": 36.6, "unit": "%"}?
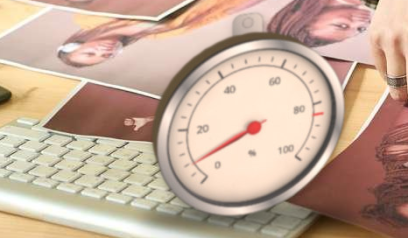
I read {"value": 8, "unit": "%"}
